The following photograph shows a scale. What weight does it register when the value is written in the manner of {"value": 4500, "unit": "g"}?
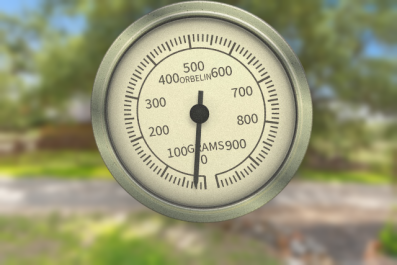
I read {"value": 20, "unit": "g"}
